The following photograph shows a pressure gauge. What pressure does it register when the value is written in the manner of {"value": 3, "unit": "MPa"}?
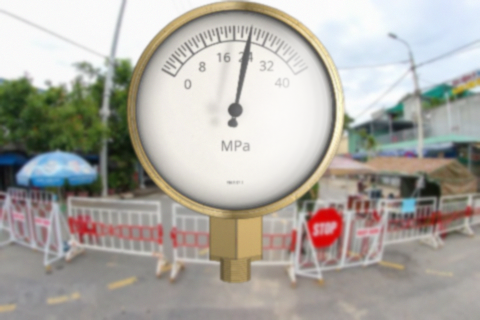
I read {"value": 24, "unit": "MPa"}
